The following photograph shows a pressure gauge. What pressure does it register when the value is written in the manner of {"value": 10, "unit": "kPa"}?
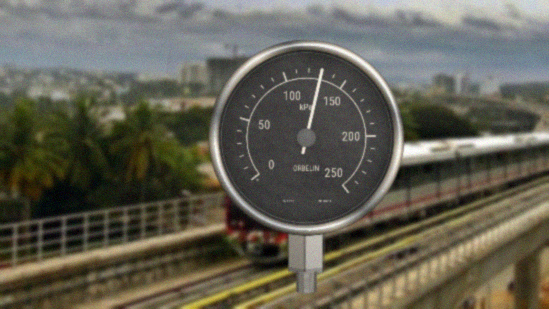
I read {"value": 130, "unit": "kPa"}
